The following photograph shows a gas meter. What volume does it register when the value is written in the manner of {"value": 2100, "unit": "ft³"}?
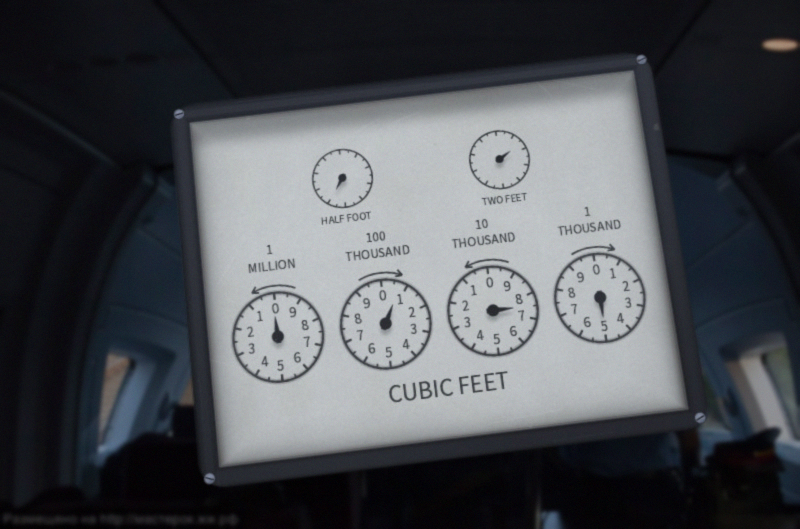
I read {"value": 7500, "unit": "ft³"}
